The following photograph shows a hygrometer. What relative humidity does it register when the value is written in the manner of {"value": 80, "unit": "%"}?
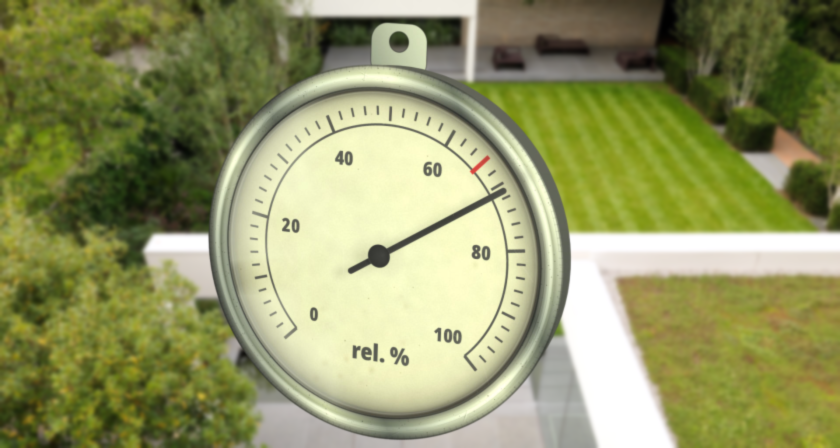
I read {"value": 71, "unit": "%"}
